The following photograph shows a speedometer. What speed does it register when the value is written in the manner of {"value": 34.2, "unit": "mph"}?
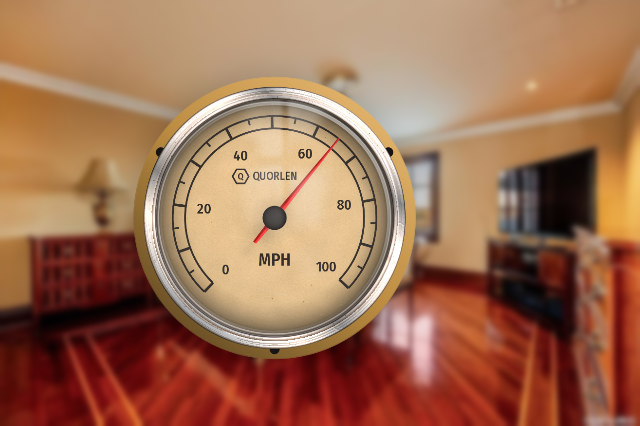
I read {"value": 65, "unit": "mph"}
